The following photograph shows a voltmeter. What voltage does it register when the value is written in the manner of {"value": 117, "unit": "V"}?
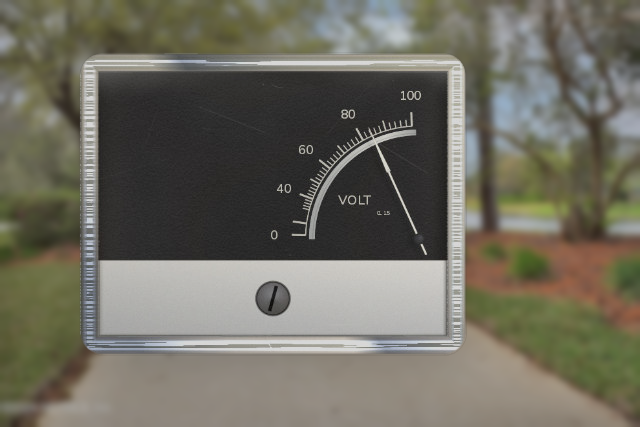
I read {"value": 84, "unit": "V"}
